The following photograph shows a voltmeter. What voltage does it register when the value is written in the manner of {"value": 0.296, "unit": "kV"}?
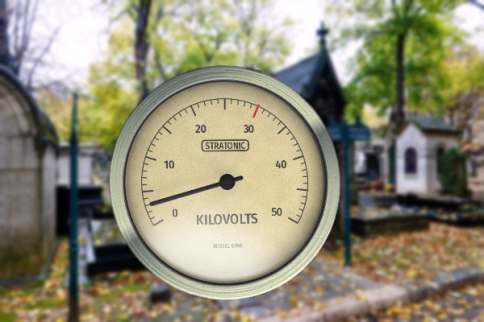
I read {"value": 3, "unit": "kV"}
